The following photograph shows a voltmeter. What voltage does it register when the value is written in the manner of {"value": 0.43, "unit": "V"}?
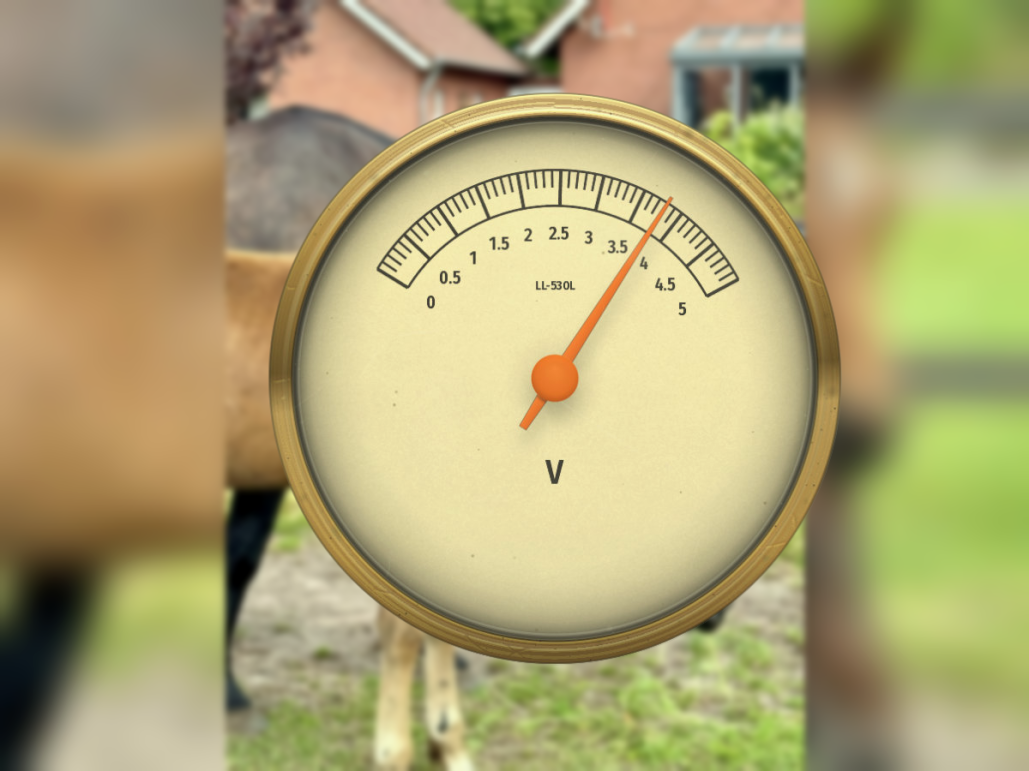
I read {"value": 3.8, "unit": "V"}
